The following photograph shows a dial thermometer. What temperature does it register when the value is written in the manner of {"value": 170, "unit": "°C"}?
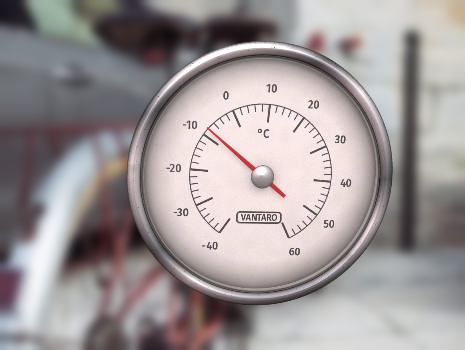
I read {"value": -8, "unit": "°C"}
